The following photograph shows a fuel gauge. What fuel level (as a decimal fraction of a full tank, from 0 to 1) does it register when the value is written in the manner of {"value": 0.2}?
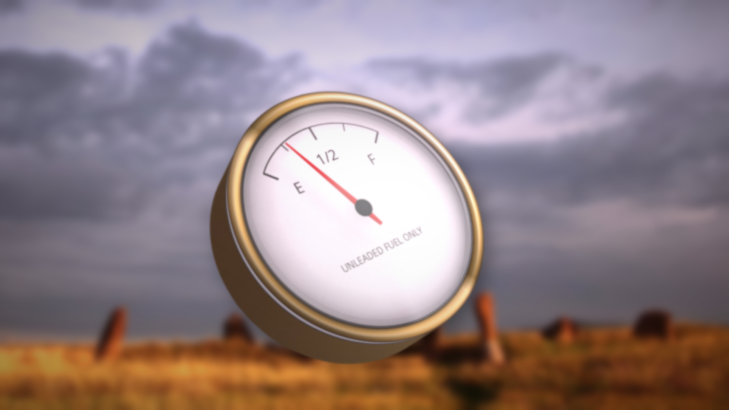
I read {"value": 0.25}
